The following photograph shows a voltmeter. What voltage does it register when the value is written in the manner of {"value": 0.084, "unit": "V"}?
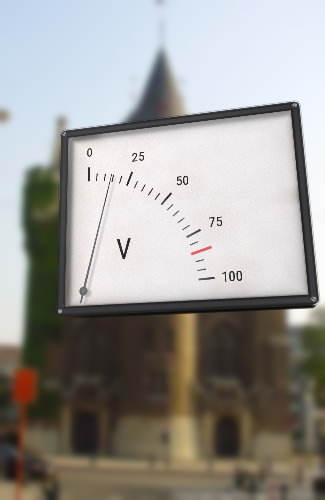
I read {"value": 15, "unit": "V"}
